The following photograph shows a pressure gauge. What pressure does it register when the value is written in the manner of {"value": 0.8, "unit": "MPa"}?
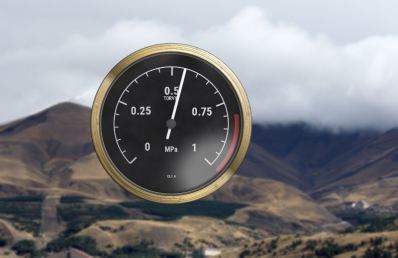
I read {"value": 0.55, "unit": "MPa"}
